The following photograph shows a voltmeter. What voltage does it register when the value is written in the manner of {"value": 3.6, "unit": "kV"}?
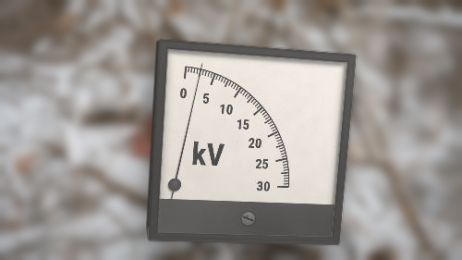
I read {"value": 2.5, "unit": "kV"}
